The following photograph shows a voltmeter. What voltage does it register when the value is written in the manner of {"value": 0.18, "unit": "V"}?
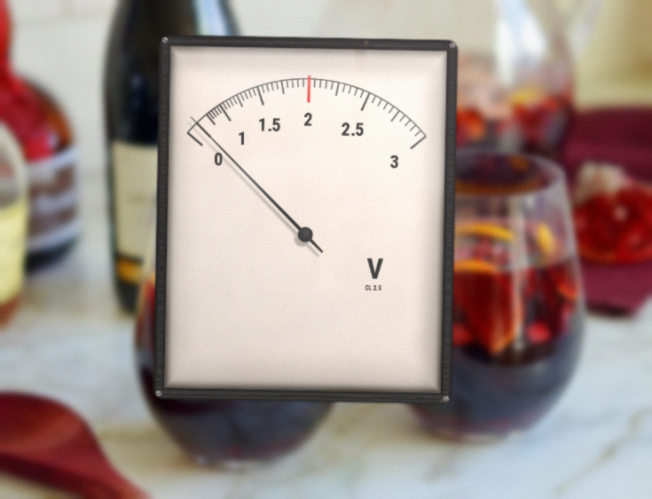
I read {"value": 0.5, "unit": "V"}
